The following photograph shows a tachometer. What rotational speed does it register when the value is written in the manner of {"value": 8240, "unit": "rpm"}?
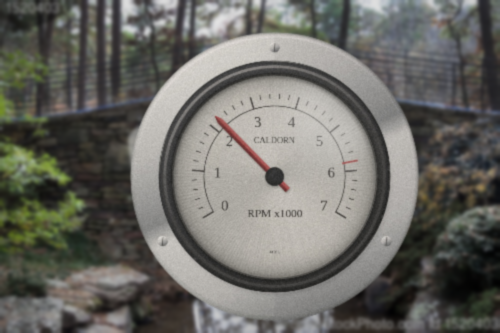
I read {"value": 2200, "unit": "rpm"}
